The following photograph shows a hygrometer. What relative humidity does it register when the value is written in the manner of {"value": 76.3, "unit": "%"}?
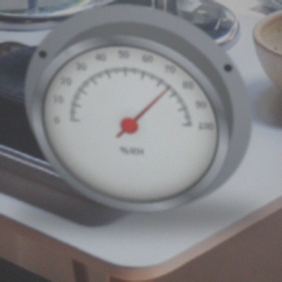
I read {"value": 75, "unit": "%"}
